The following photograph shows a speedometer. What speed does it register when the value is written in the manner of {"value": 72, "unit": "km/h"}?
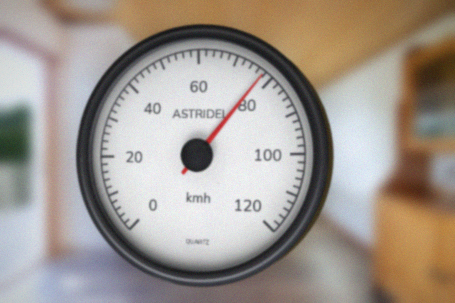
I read {"value": 78, "unit": "km/h"}
